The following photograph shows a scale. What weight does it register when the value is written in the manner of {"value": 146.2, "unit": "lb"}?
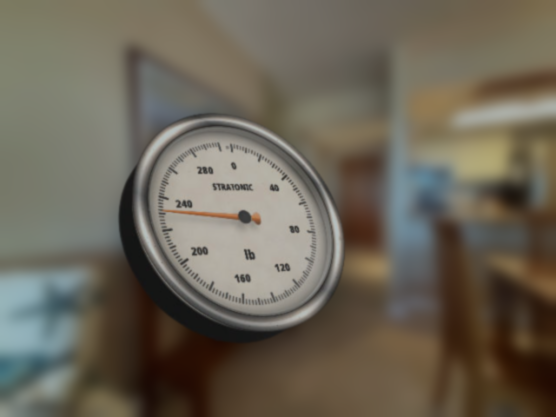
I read {"value": 230, "unit": "lb"}
